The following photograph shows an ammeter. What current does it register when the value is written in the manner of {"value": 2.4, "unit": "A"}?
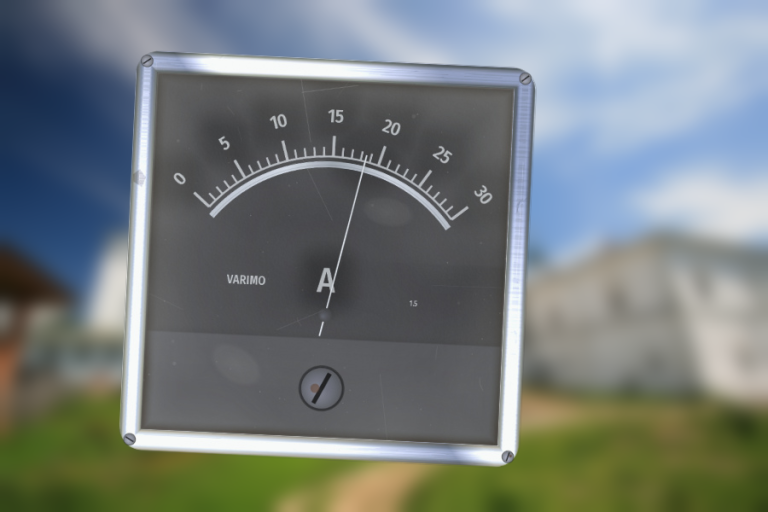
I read {"value": 18.5, "unit": "A"}
